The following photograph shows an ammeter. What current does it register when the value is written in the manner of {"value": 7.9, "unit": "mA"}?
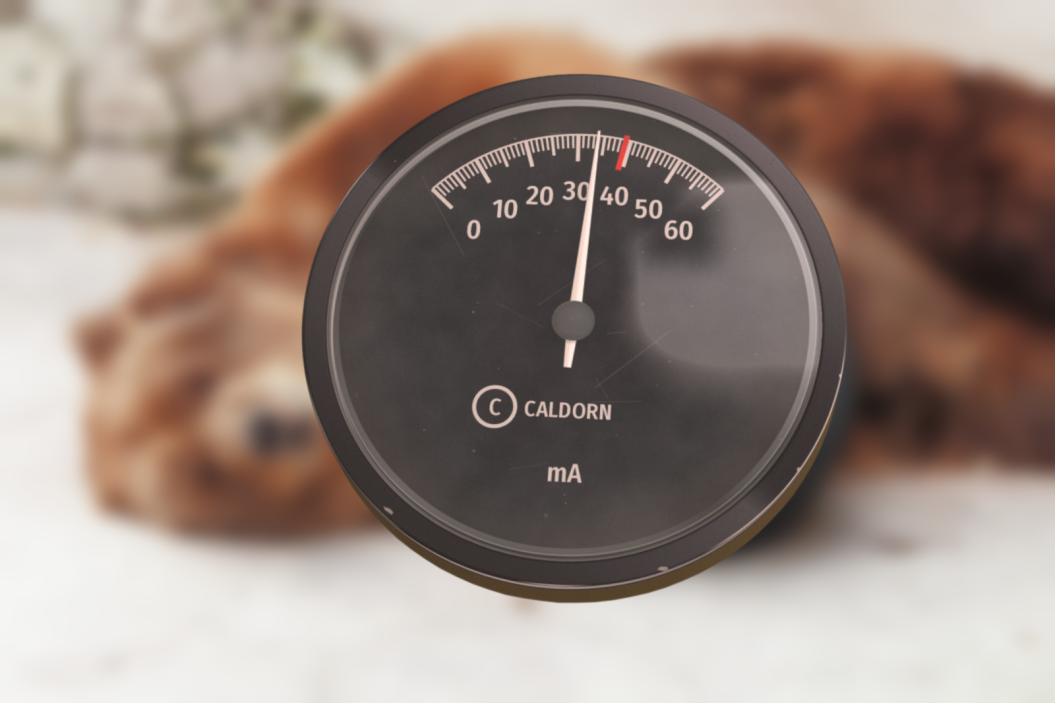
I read {"value": 34, "unit": "mA"}
